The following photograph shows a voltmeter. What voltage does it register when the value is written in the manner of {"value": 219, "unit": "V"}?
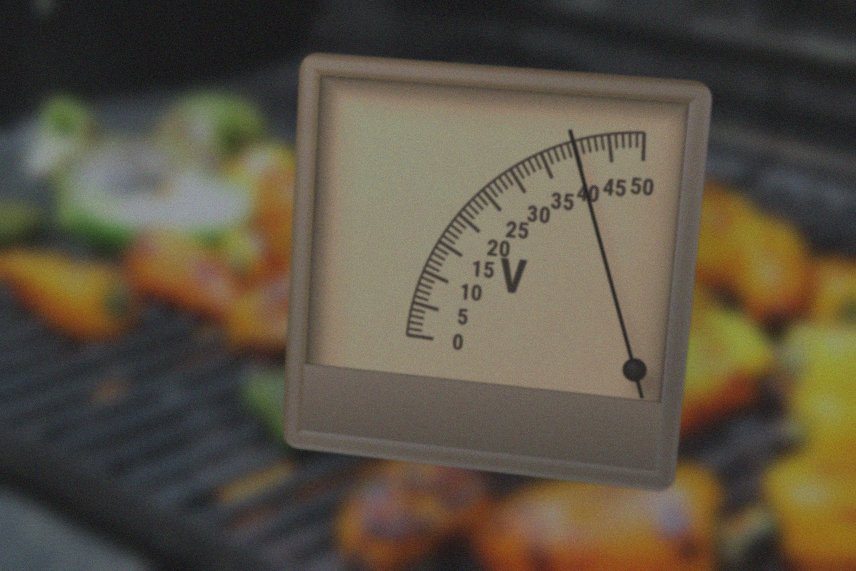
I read {"value": 40, "unit": "V"}
